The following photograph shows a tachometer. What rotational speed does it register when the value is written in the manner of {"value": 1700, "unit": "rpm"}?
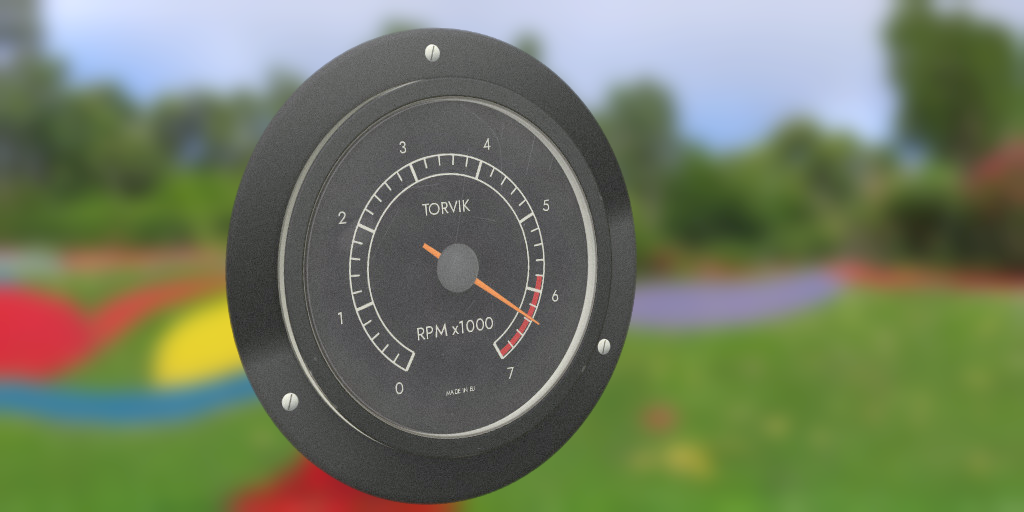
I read {"value": 6400, "unit": "rpm"}
